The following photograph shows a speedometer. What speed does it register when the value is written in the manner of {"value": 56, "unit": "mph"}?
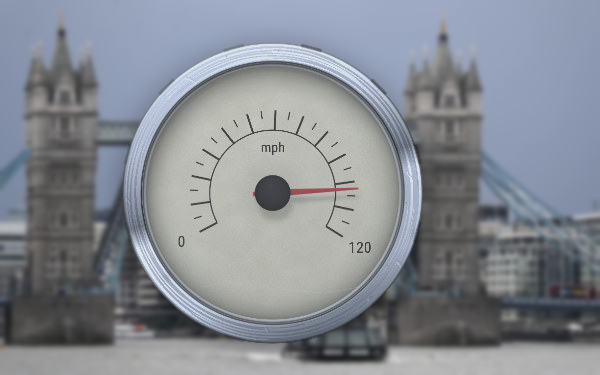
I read {"value": 102.5, "unit": "mph"}
